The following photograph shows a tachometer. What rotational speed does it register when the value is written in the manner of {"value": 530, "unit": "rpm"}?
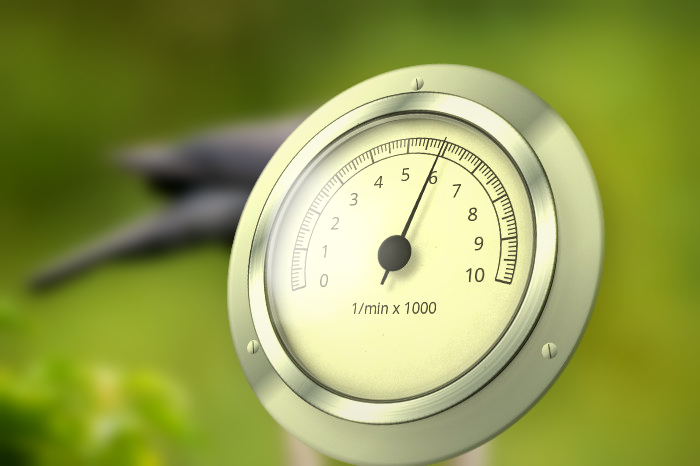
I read {"value": 6000, "unit": "rpm"}
